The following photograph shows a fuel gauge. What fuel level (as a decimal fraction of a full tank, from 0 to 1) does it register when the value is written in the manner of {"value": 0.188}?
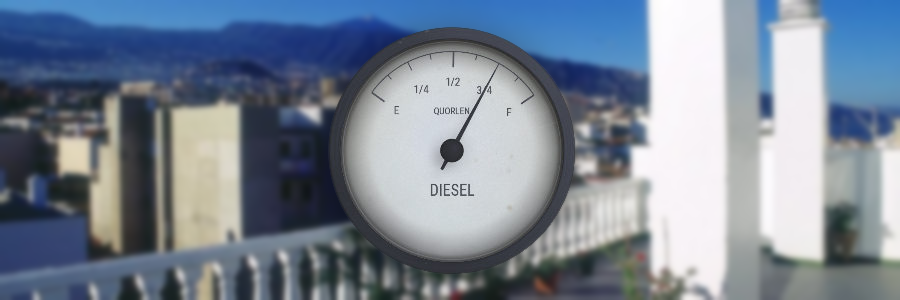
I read {"value": 0.75}
